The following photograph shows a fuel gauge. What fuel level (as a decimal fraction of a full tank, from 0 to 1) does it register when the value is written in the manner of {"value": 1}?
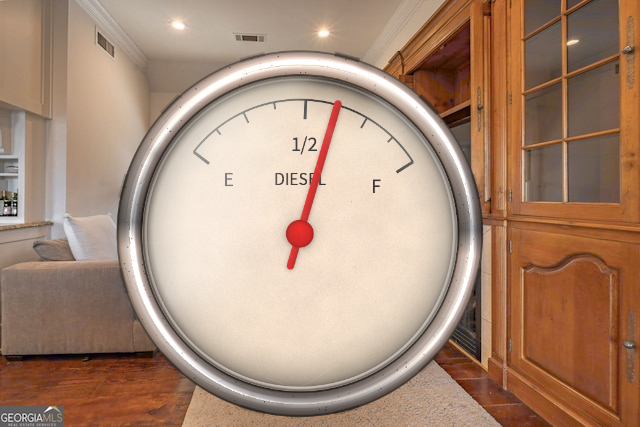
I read {"value": 0.625}
